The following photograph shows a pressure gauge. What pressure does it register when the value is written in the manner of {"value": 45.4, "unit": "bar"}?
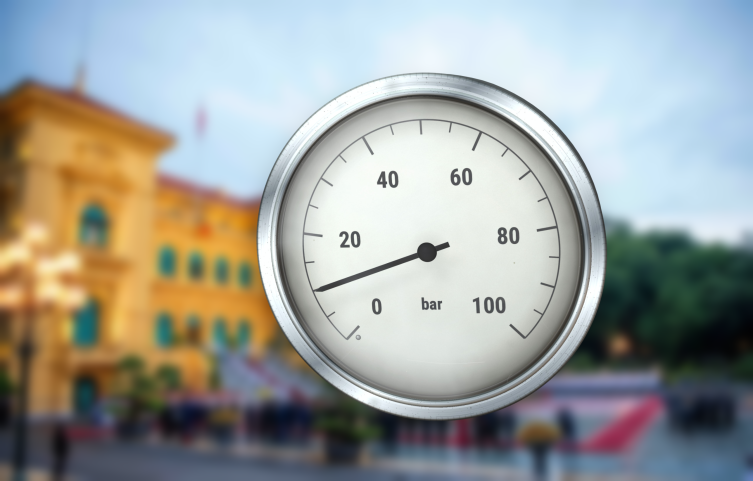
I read {"value": 10, "unit": "bar"}
